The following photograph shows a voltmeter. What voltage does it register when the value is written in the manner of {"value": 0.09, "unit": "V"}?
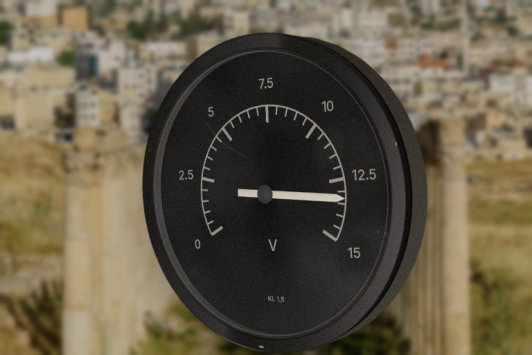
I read {"value": 13.25, "unit": "V"}
